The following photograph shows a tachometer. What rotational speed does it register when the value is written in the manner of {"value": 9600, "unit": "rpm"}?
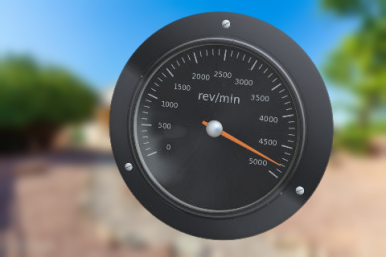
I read {"value": 4800, "unit": "rpm"}
